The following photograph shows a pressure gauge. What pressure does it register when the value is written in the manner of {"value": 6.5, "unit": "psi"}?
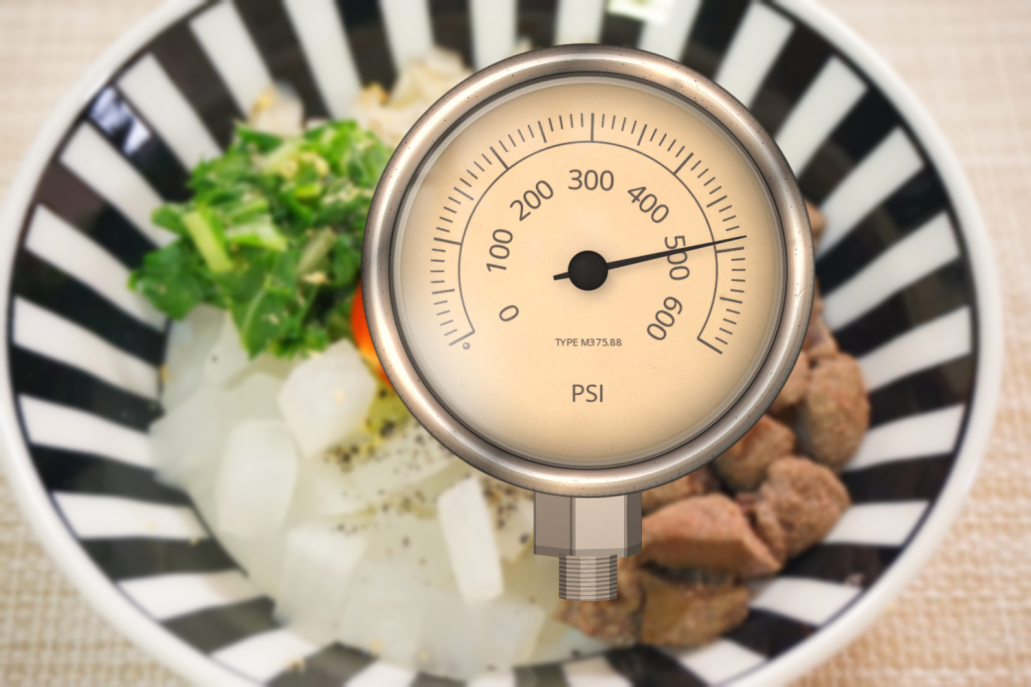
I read {"value": 490, "unit": "psi"}
